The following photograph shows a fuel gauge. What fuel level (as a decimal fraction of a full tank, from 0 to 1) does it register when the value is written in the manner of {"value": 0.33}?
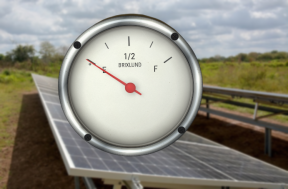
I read {"value": 0}
